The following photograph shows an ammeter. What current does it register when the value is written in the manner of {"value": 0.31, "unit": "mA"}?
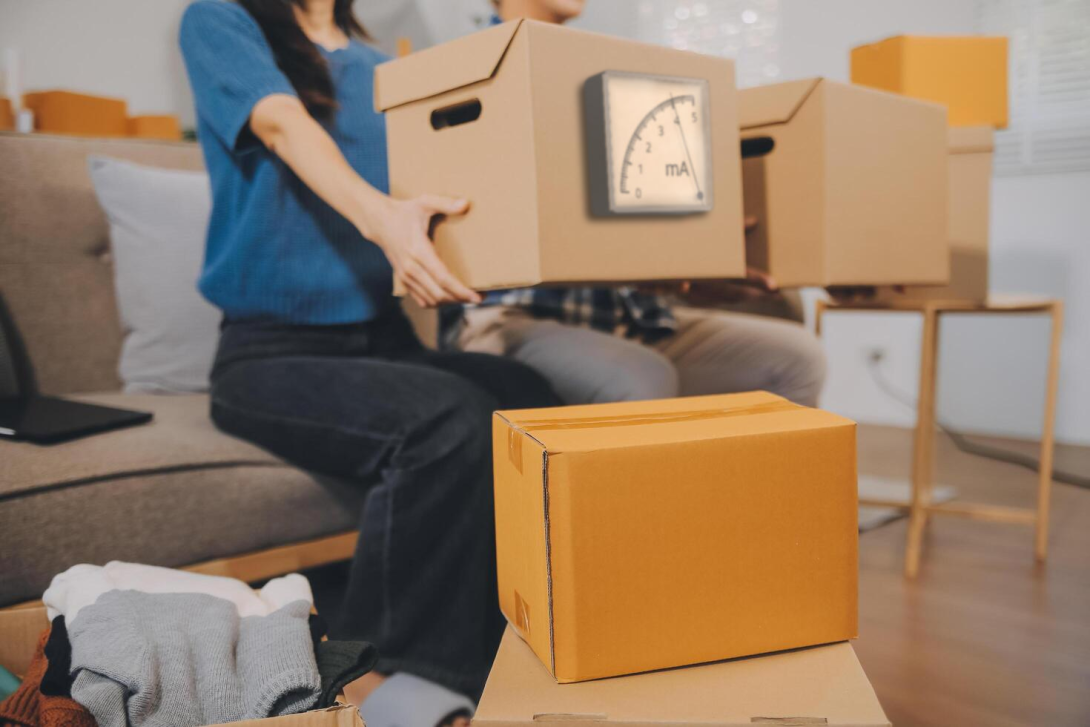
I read {"value": 4, "unit": "mA"}
